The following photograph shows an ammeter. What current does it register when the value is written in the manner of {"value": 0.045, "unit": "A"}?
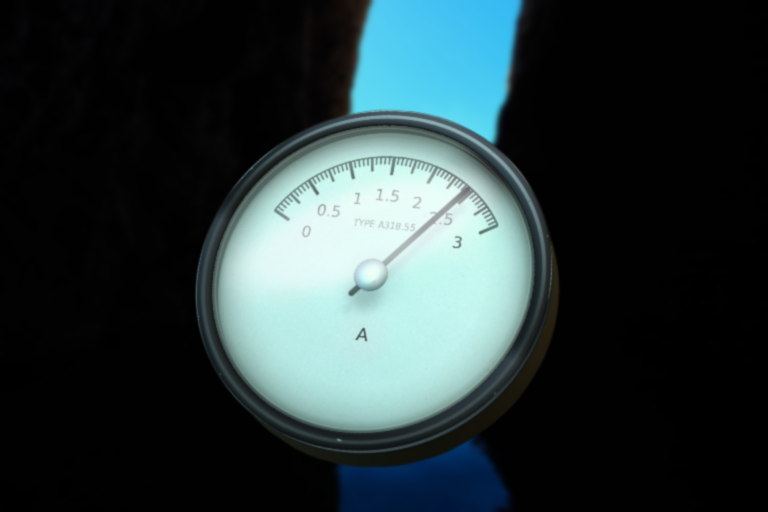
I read {"value": 2.5, "unit": "A"}
